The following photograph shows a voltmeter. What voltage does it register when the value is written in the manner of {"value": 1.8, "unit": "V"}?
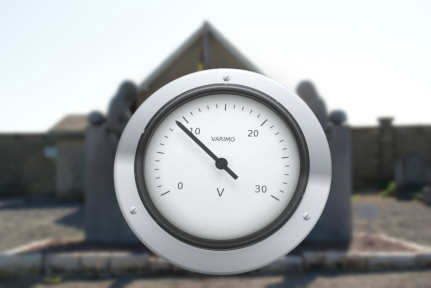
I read {"value": 9, "unit": "V"}
